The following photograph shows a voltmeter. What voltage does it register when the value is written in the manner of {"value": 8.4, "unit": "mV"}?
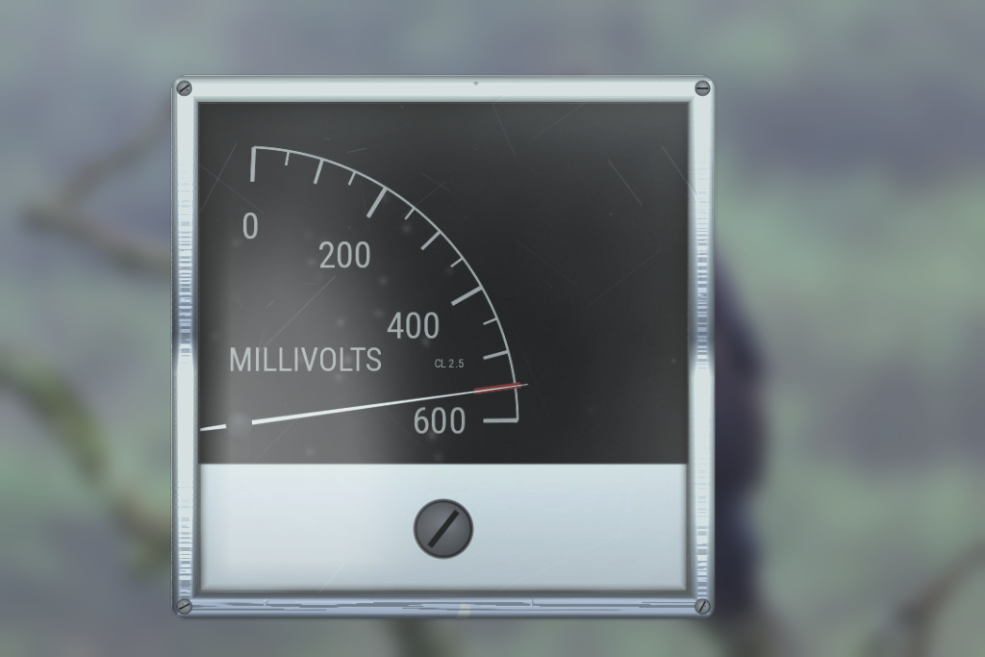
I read {"value": 550, "unit": "mV"}
